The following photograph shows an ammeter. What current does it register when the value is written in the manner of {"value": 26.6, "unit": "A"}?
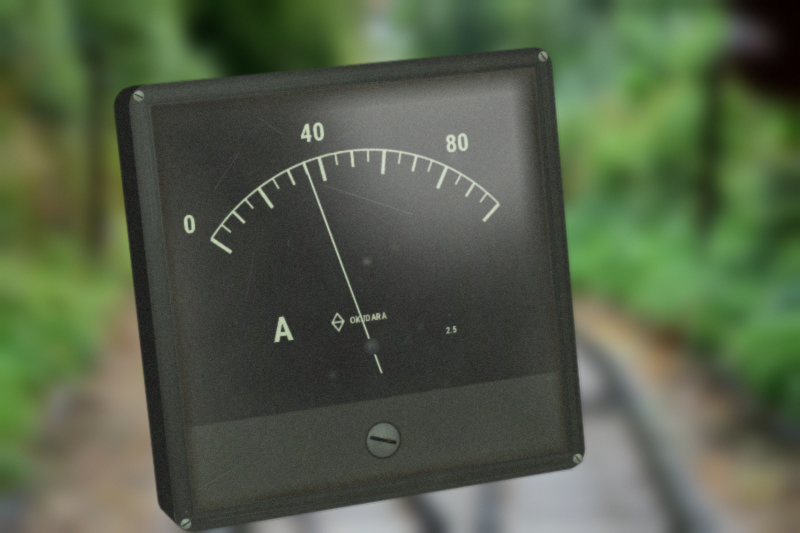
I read {"value": 35, "unit": "A"}
